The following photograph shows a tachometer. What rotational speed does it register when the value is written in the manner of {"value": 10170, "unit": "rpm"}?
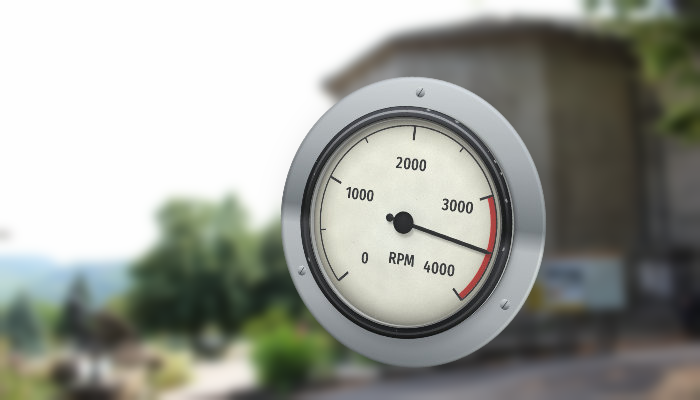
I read {"value": 3500, "unit": "rpm"}
